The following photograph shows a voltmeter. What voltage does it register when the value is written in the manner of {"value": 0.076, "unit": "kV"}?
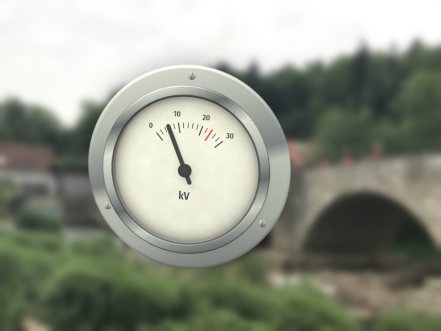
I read {"value": 6, "unit": "kV"}
